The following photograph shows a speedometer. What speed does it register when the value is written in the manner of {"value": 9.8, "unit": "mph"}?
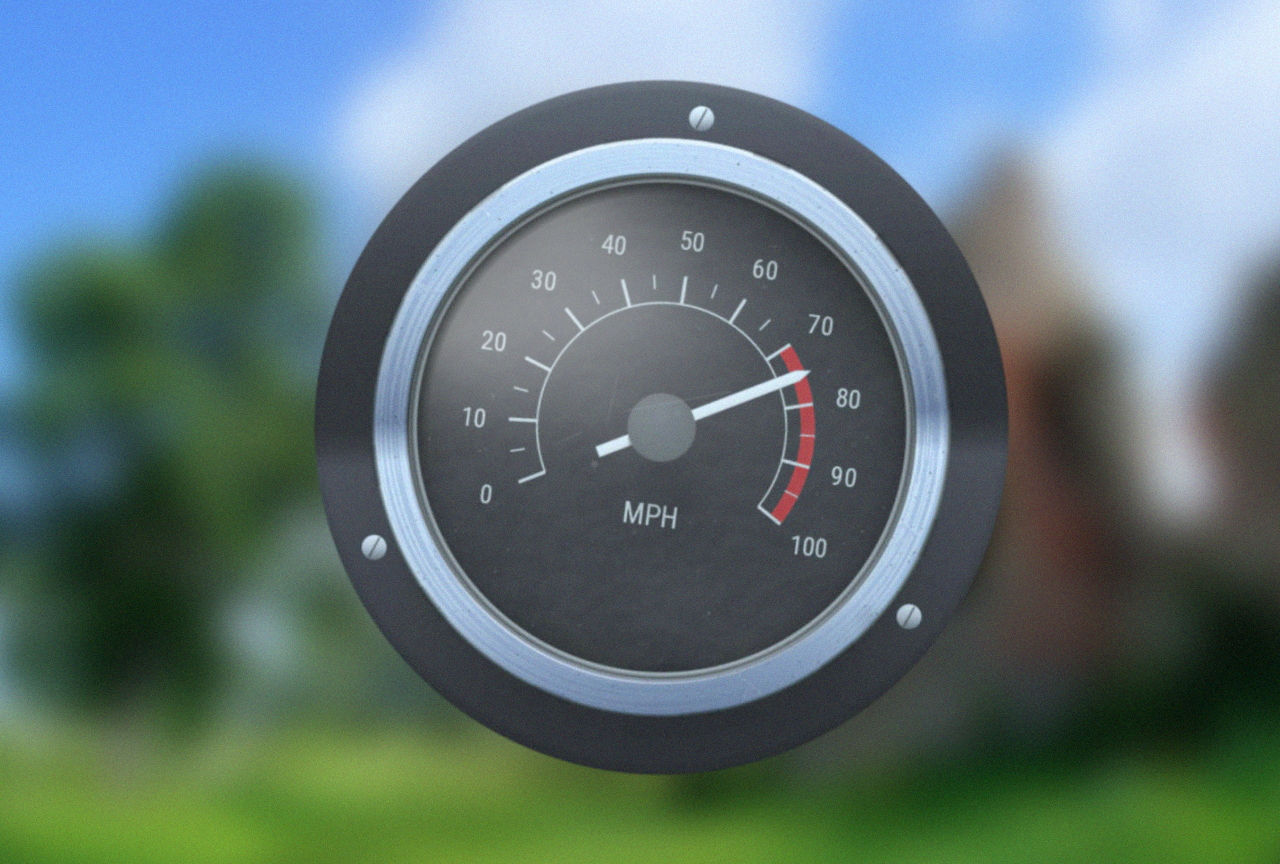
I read {"value": 75, "unit": "mph"}
